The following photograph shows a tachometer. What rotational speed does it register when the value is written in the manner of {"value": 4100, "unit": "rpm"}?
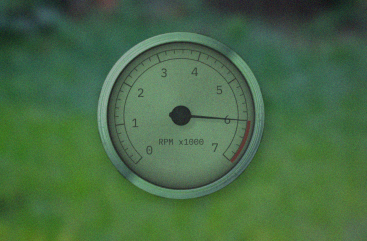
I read {"value": 6000, "unit": "rpm"}
